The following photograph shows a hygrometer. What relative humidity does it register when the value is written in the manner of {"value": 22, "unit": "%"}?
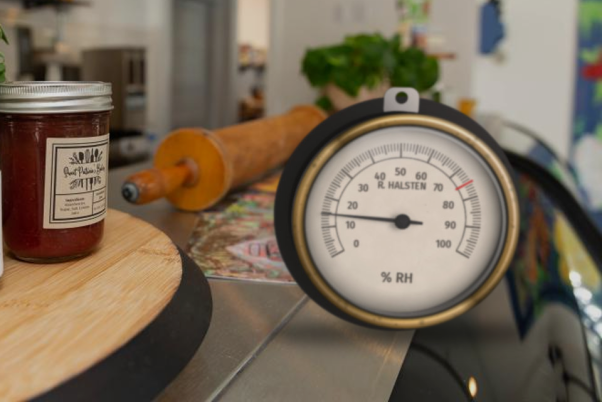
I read {"value": 15, "unit": "%"}
